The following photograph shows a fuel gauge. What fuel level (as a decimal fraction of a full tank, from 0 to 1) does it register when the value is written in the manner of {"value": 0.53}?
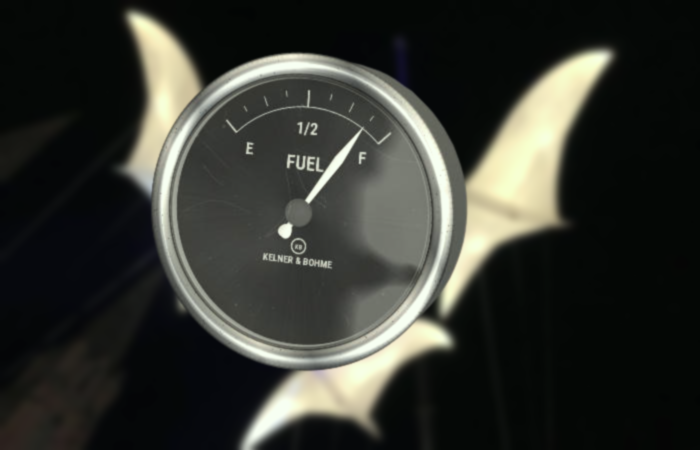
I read {"value": 0.875}
